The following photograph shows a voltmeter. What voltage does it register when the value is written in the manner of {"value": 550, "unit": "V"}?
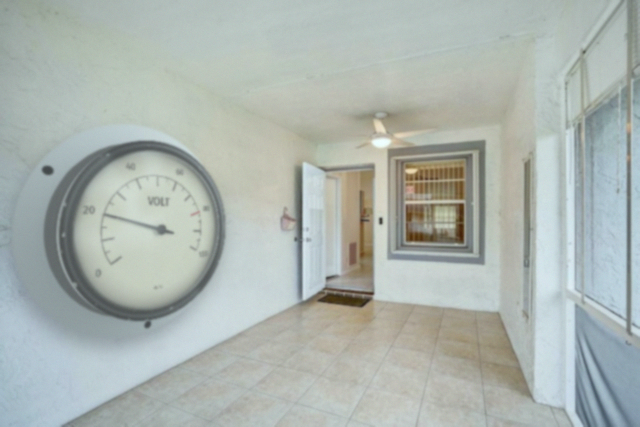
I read {"value": 20, "unit": "V"}
